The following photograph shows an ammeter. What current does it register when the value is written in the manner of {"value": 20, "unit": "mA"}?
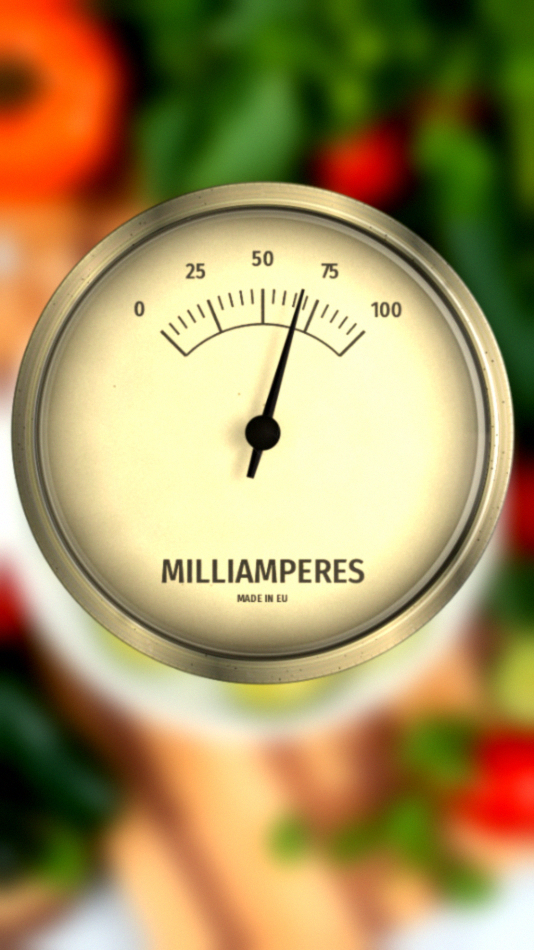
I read {"value": 67.5, "unit": "mA"}
